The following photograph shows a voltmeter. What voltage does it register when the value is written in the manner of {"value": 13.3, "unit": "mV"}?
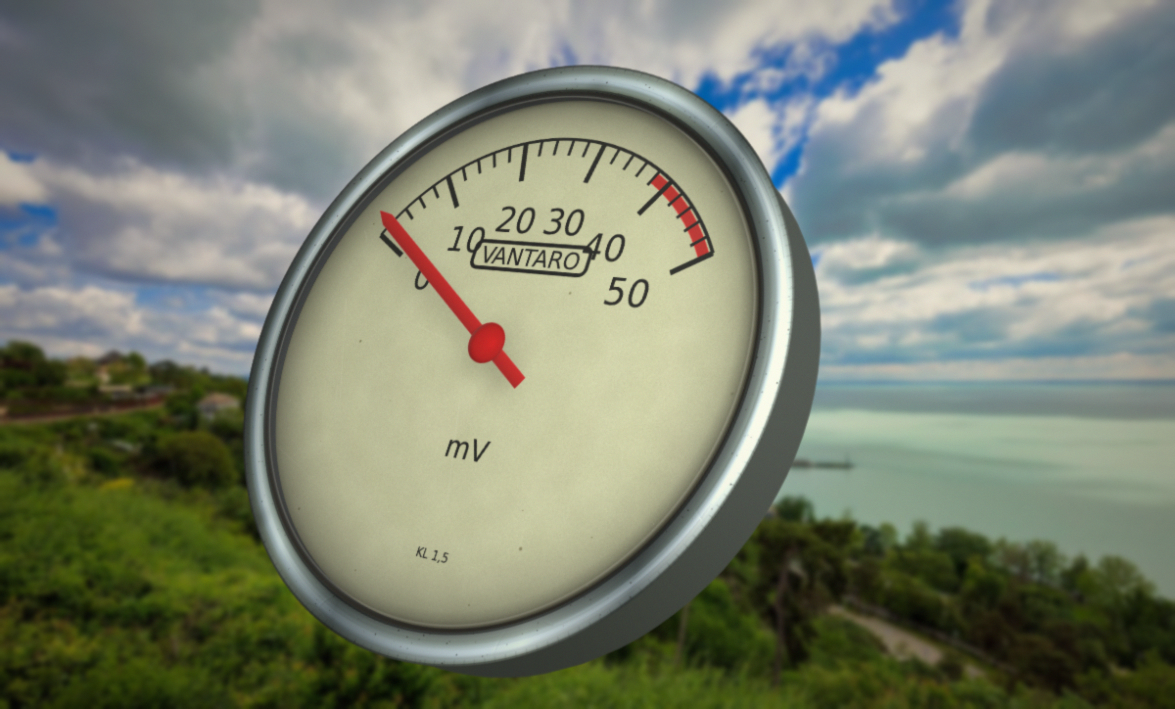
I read {"value": 2, "unit": "mV"}
